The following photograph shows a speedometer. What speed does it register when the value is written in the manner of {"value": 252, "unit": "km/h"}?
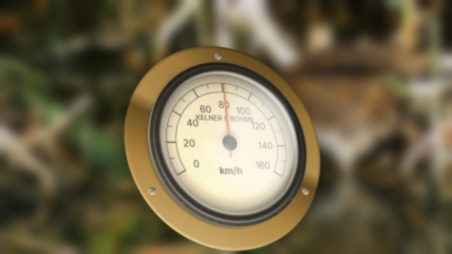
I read {"value": 80, "unit": "km/h"}
